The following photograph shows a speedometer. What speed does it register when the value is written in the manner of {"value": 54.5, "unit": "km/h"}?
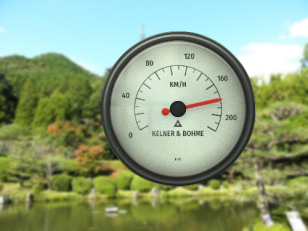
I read {"value": 180, "unit": "km/h"}
